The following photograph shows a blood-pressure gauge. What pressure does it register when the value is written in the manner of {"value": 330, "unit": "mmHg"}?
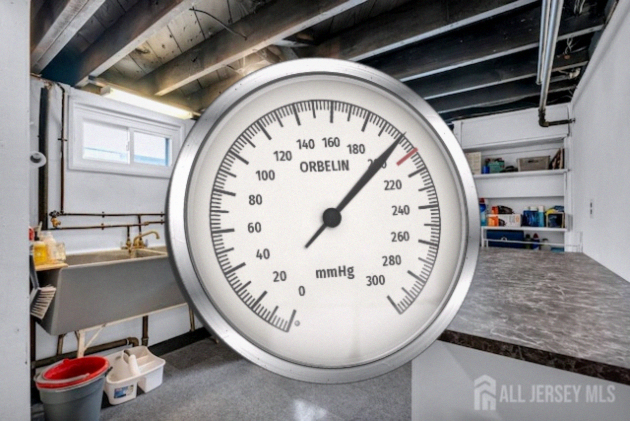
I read {"value": 200, "unit": "mmHg"}
